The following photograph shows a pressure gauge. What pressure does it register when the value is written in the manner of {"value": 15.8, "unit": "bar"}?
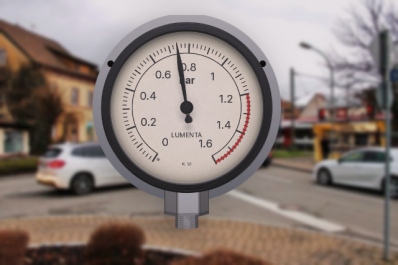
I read {"value": 0.74, "unit": "bar"}
